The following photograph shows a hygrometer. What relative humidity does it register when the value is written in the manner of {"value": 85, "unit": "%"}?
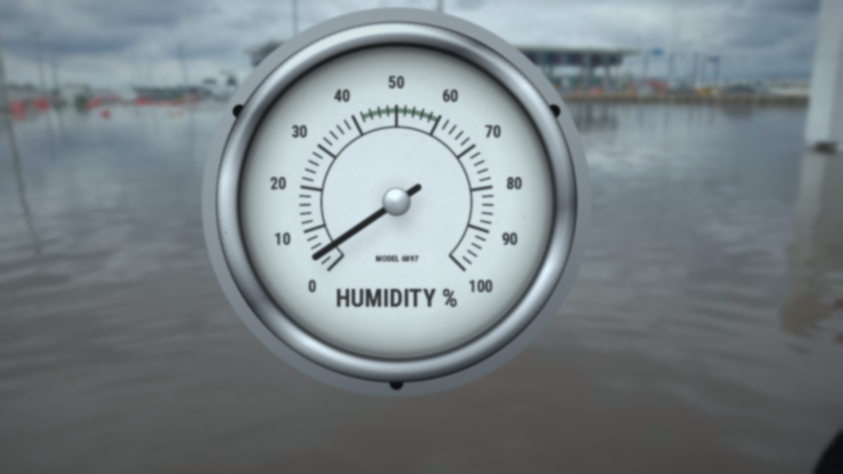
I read {"value": 4, "unit": "%"}
